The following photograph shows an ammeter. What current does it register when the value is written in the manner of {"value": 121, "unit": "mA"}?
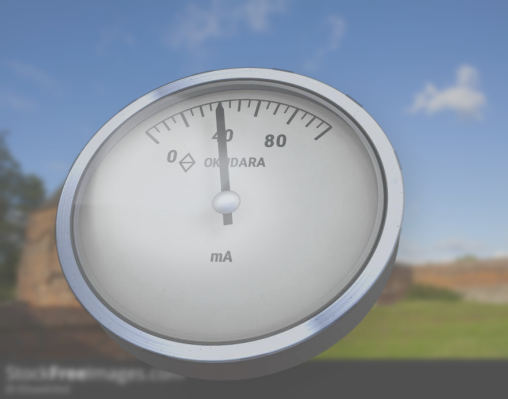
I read {"value": 40, "unit": "mA"}
